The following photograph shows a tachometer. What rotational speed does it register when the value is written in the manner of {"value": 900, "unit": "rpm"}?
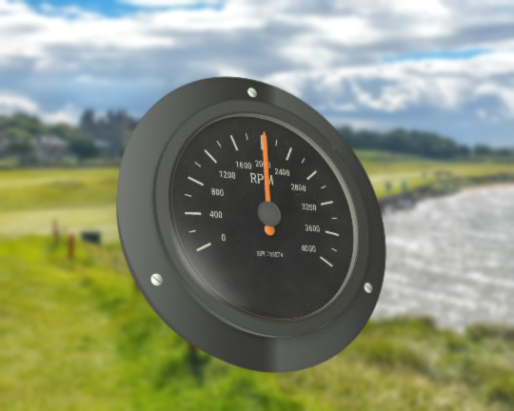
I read {"value": 2000, "unit": "rpm"}
